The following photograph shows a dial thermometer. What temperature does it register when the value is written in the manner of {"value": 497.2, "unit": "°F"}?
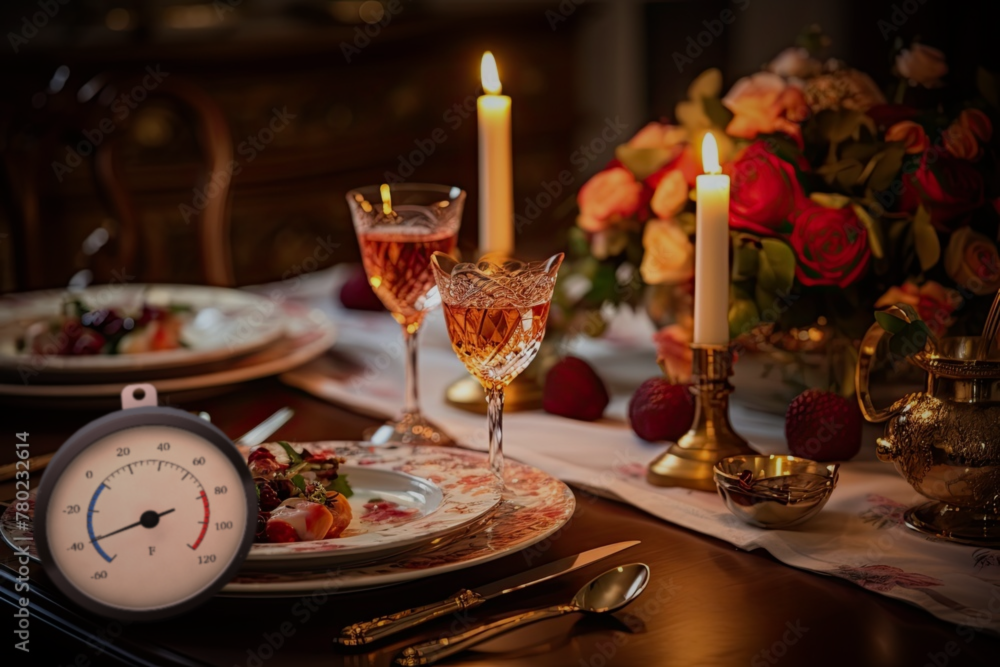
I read {"value": -40, "unit": "°F"}
